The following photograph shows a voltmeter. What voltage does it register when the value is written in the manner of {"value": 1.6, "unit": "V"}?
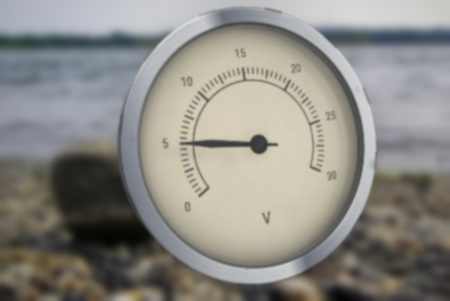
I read {"value": 5, "unit": "V"}
